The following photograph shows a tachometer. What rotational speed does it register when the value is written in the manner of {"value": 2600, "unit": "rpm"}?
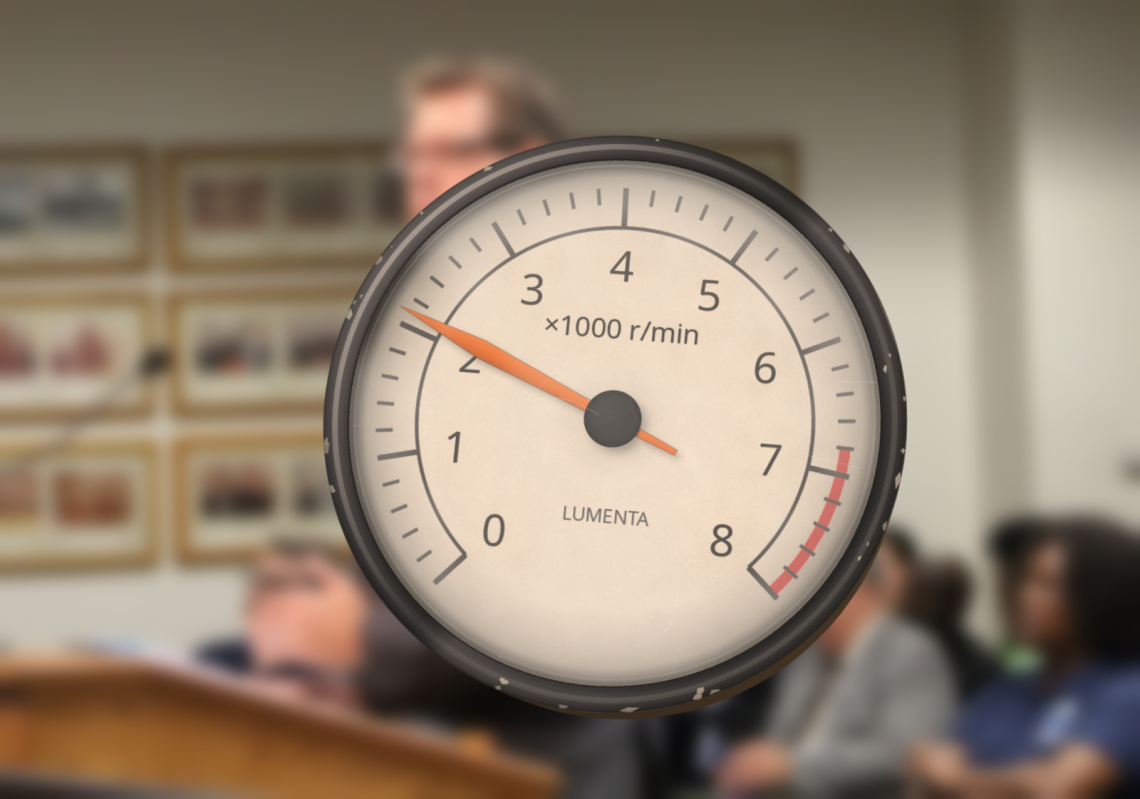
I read {"value": 2100, "unit": "rpm"}
